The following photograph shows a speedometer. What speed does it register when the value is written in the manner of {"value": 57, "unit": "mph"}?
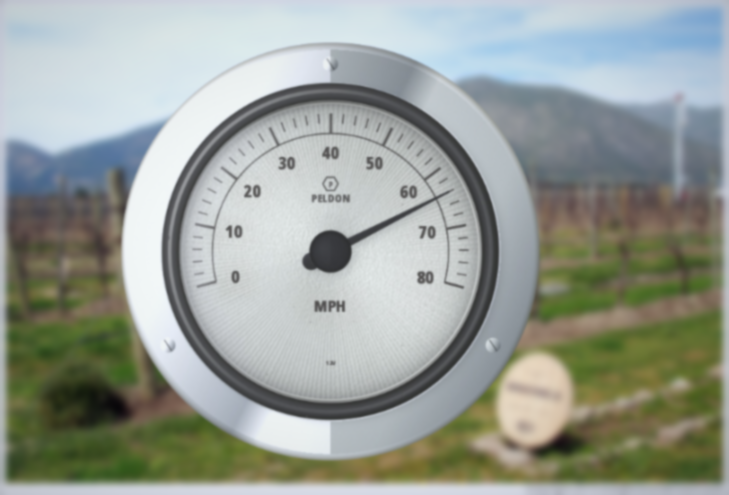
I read {"value": 64, "unit": "mph"}
